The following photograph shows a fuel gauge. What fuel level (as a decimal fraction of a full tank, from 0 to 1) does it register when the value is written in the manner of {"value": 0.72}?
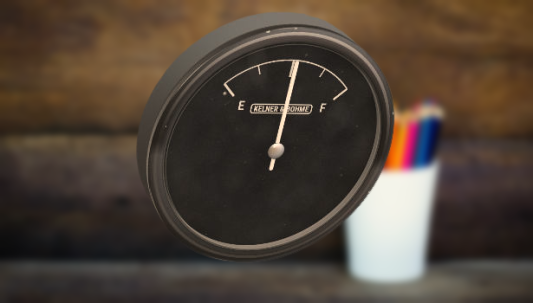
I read {"value": 0.5}
